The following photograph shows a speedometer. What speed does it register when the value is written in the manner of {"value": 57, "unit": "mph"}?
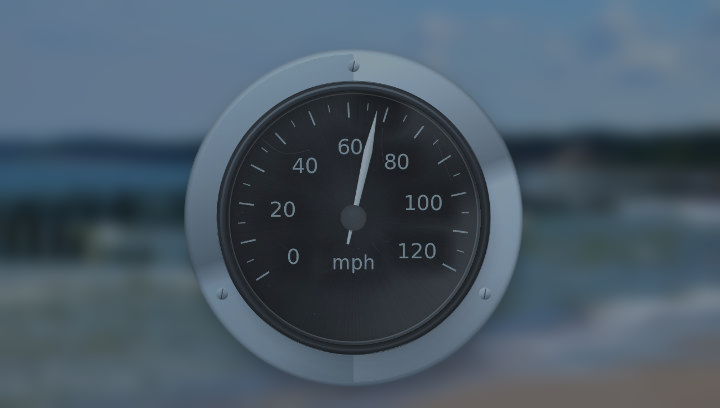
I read {"value": 67.5, "unit": "mph"}
